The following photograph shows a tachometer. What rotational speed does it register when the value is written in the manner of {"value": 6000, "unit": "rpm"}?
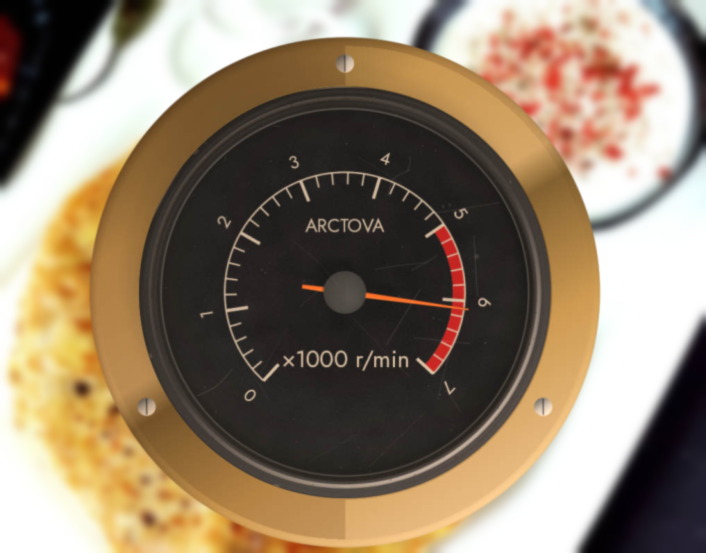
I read {"value": 6100, "unit": "rpm"}
